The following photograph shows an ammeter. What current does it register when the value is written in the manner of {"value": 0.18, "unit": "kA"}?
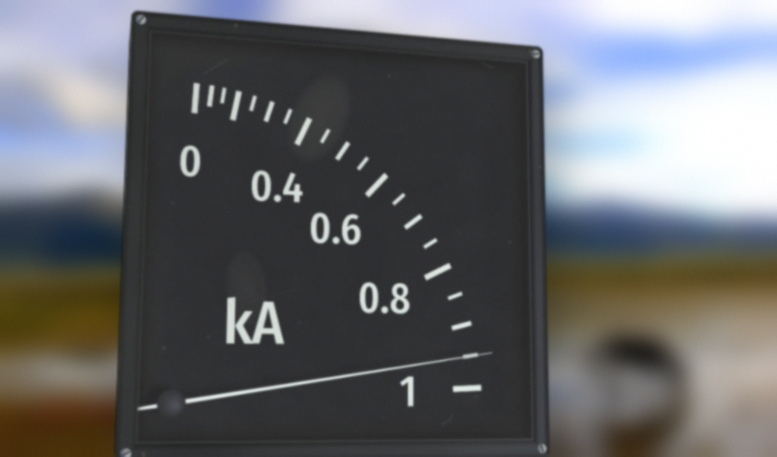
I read {"value": 0.95, "unit": "kA"}
